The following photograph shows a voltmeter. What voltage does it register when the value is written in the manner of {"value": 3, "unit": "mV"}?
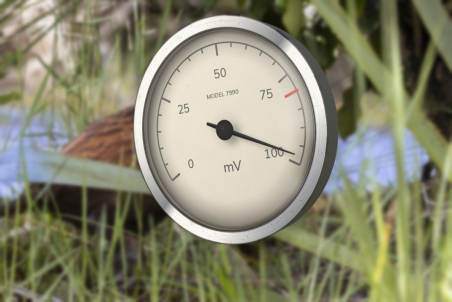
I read {"value": 97.5, "unit": "mV"}
